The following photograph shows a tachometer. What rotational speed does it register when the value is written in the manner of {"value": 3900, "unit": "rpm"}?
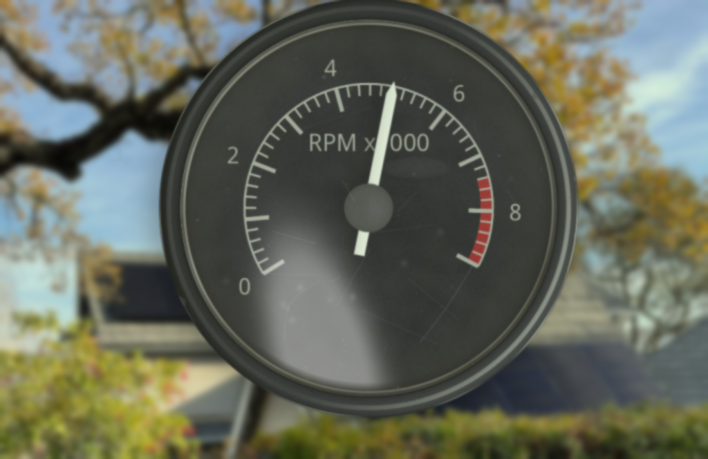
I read {"value": 5000, "unit": "rpm"}
